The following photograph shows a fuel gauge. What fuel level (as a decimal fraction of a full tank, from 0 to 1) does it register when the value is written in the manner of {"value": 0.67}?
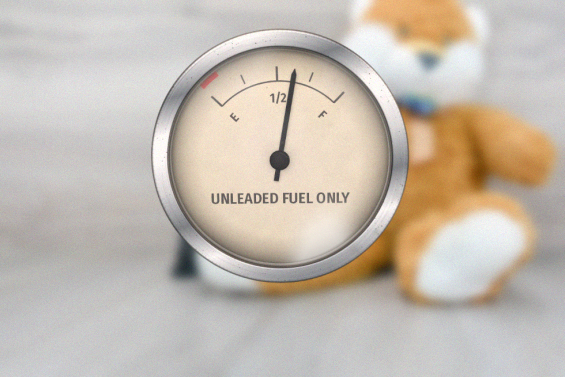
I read {"value": 0.625}
